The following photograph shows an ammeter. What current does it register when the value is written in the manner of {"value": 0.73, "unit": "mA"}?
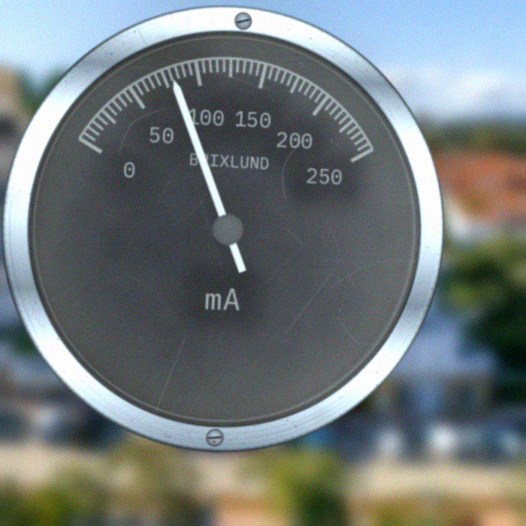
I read {"value": 80, "unit": "mA"}
